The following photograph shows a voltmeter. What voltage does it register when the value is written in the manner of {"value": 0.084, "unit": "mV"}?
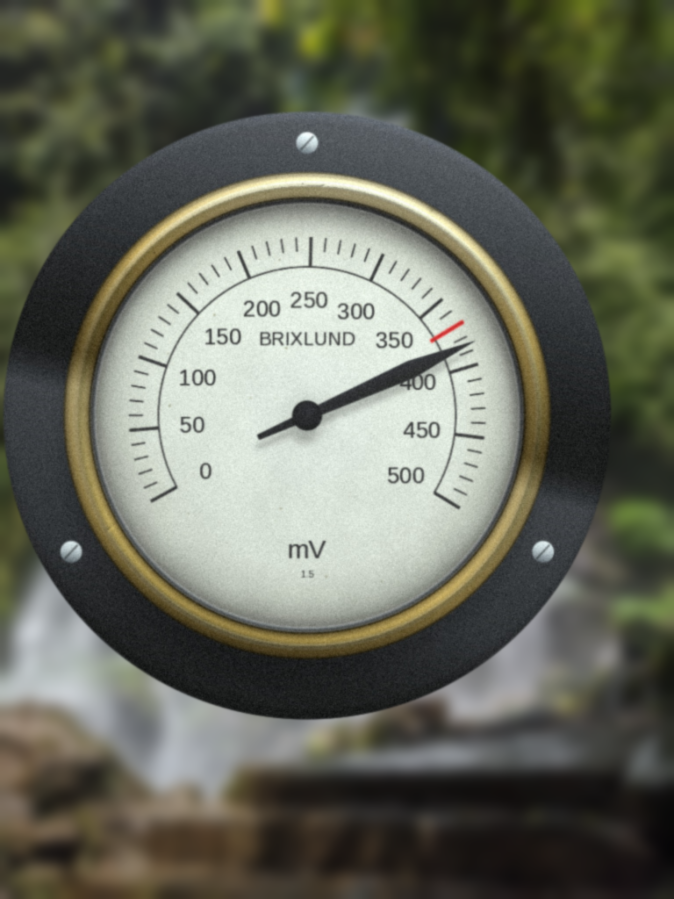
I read {"value": 385, "unit": "mV"}
